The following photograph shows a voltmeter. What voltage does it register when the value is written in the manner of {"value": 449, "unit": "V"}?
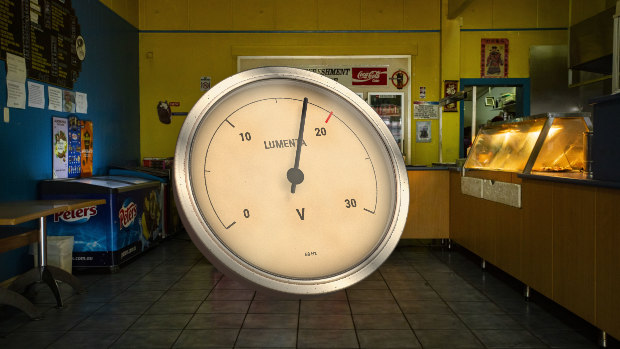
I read {"value": 17.5, "unit": "V"}
